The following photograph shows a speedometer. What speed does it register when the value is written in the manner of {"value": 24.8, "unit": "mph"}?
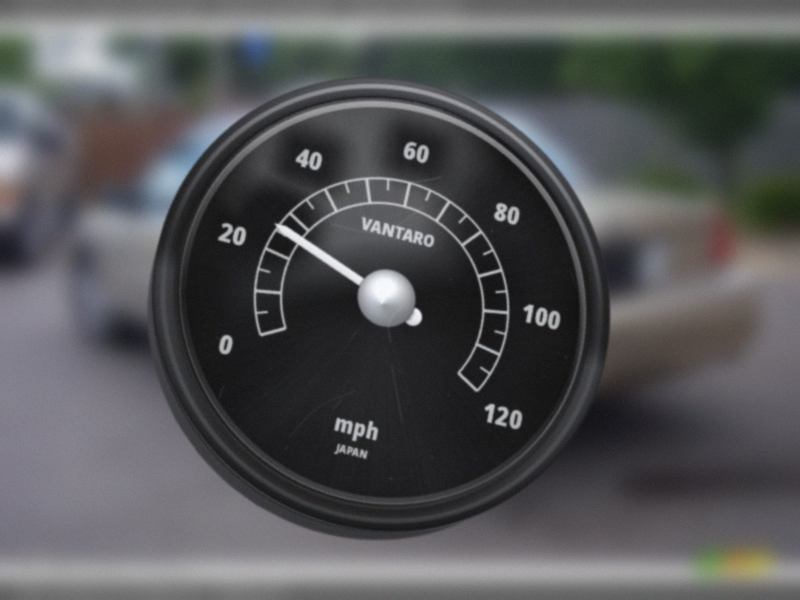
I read {"value": 25, "unit": "mph"}
